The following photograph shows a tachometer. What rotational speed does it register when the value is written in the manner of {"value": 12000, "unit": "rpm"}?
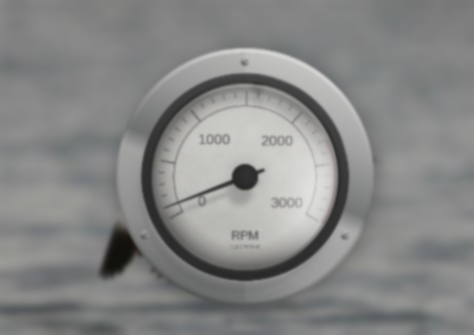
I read {"value": 100, "unit": "rpm"}
